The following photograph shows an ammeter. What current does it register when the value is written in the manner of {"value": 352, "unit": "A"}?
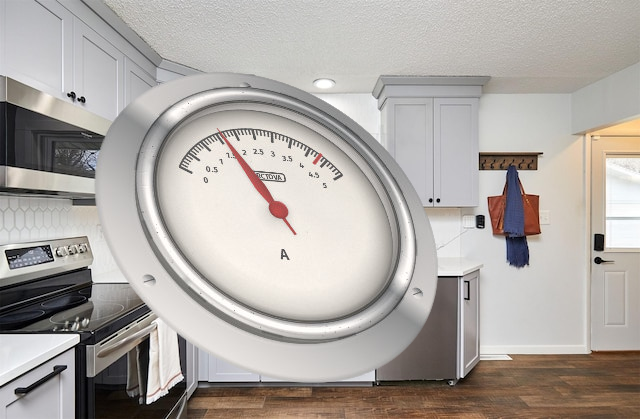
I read {"value": 1.5, "unit": "A"}
